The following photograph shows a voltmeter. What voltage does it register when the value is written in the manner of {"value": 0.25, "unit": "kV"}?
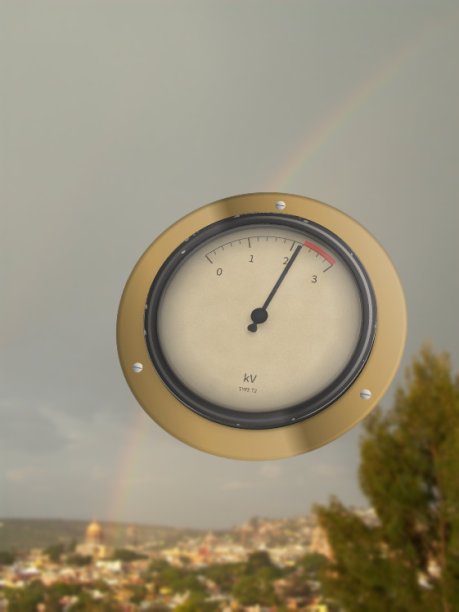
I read {"value": 2.2, "unit": "kV"}
